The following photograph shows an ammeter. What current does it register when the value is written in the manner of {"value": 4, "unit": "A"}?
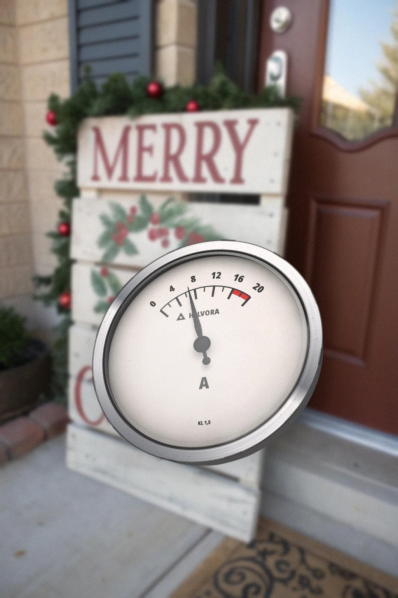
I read {"value": 7, "unit": "A"}
